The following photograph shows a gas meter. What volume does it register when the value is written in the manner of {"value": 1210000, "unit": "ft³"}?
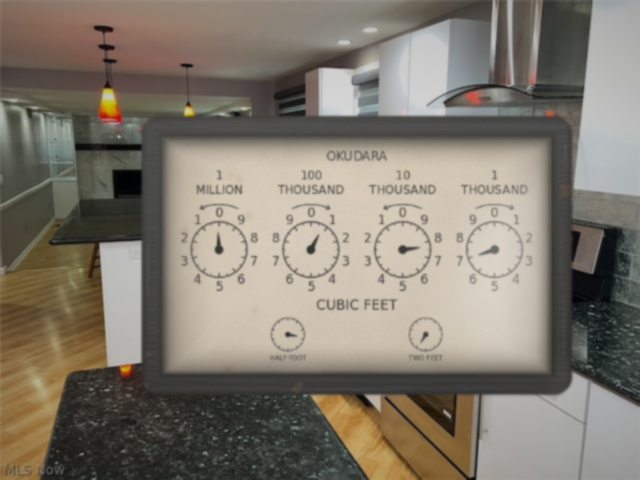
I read {"value": 7700, "unit": "ft³"}
